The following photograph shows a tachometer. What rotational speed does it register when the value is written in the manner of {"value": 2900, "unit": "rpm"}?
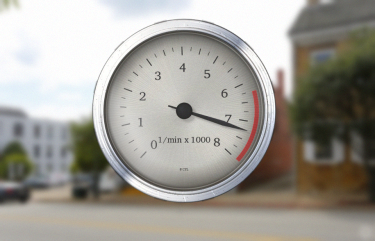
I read {"value": 7250, "unit": "rpm"}
